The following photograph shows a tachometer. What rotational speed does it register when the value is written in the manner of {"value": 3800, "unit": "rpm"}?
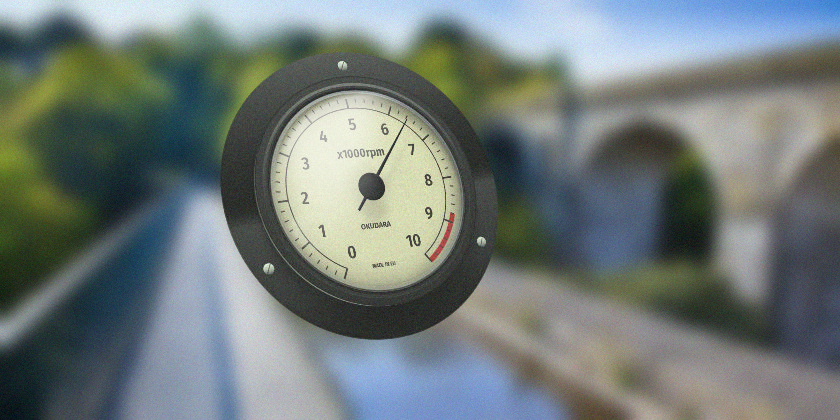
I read {"value": 6400, "unit": "rpm"}
